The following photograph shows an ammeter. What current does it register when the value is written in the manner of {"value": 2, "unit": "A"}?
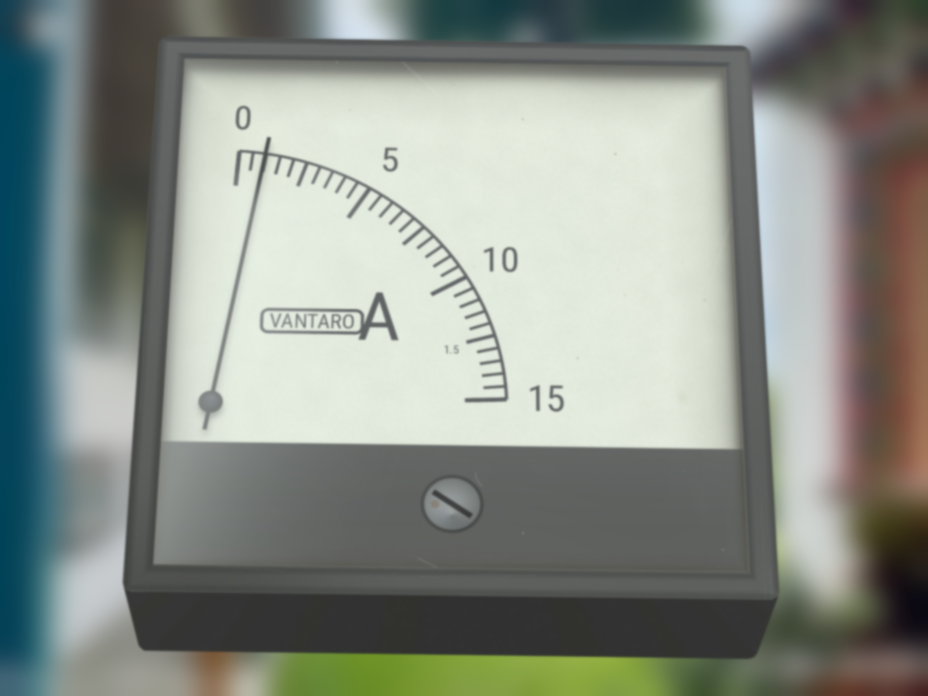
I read {"value": 1, "unit": "A"}
